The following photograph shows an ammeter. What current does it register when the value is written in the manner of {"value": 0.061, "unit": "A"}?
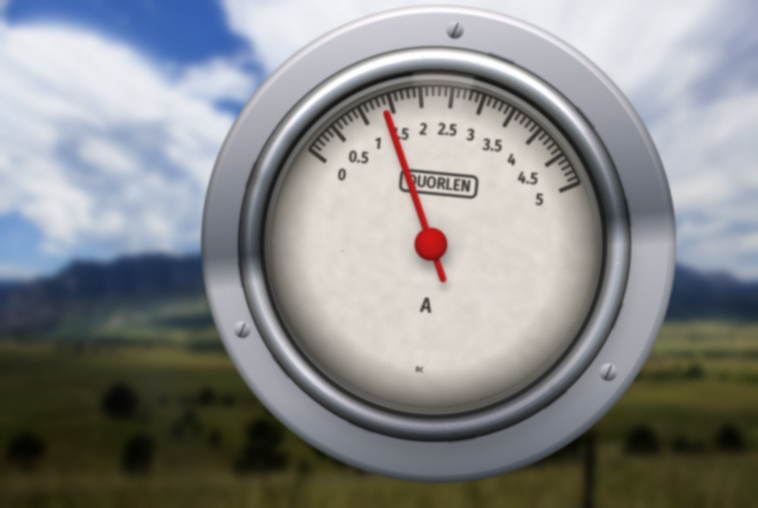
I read {"value": 1.4, "unit": "A"}
